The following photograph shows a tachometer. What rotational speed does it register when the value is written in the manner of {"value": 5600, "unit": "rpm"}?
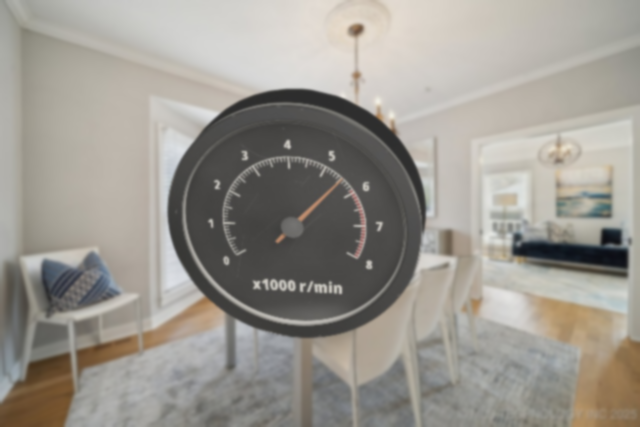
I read {"value": 5500, "unit": "rpm"}
